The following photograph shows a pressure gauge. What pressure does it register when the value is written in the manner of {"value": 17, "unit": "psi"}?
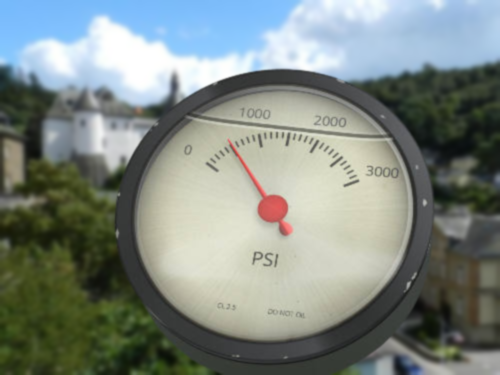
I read {"value": 500, "unit": "psi"}
